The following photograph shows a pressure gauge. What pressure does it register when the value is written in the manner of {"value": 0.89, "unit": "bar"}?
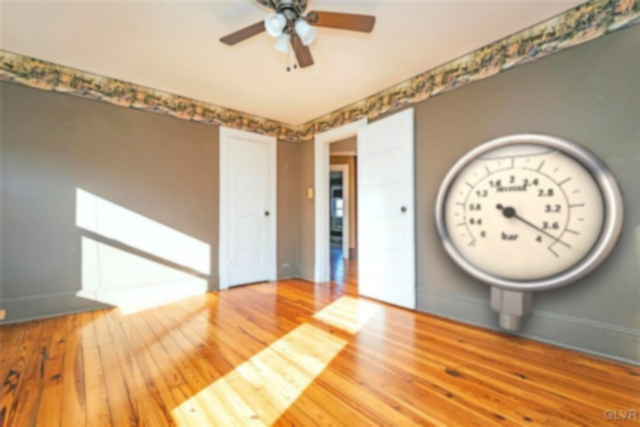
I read {"value": 3.8, "unit": "bar"}
